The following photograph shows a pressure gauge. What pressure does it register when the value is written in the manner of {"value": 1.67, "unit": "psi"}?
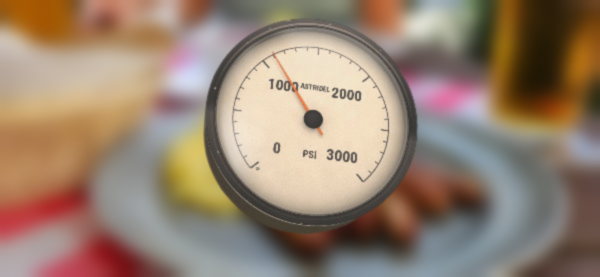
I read {"value": 1100, "unit": "psi"}
